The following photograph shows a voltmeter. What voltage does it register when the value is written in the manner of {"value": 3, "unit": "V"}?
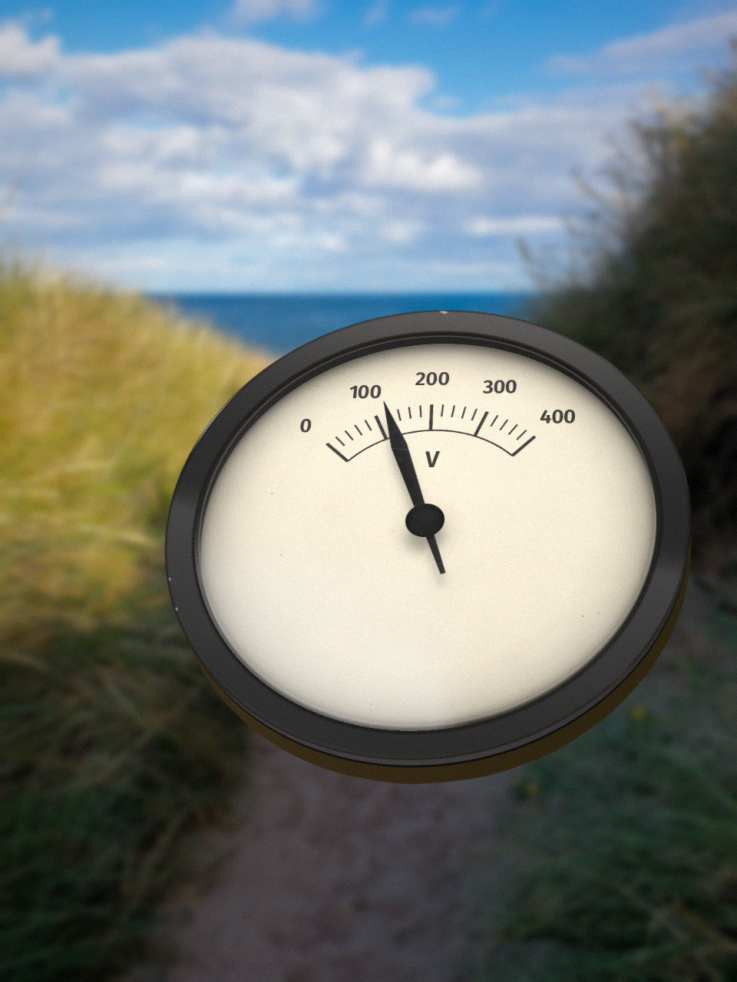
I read {"value": 120, "unit": "V"}
